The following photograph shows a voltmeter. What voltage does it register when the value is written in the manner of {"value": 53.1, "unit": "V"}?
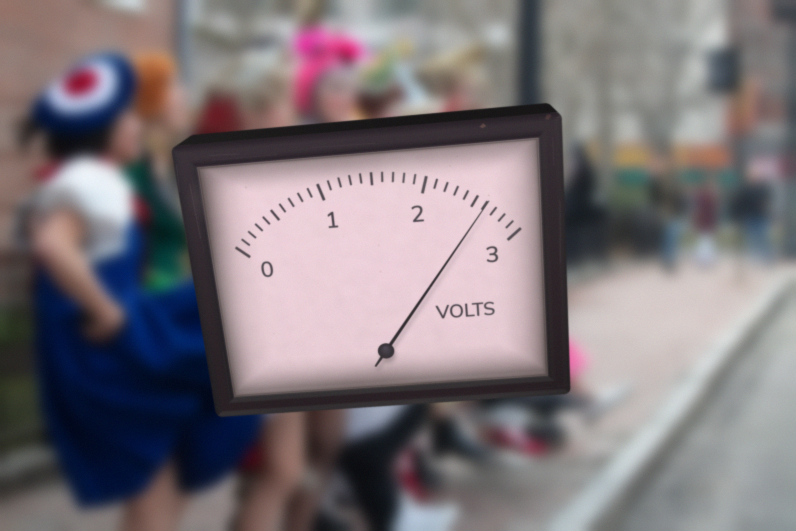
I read {"value": 2.6, "unit": "V"}
